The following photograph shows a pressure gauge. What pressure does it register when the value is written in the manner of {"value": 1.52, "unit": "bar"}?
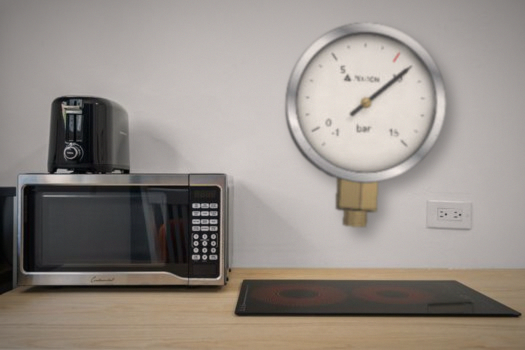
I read {"value": 10, "unit": "bar"}
